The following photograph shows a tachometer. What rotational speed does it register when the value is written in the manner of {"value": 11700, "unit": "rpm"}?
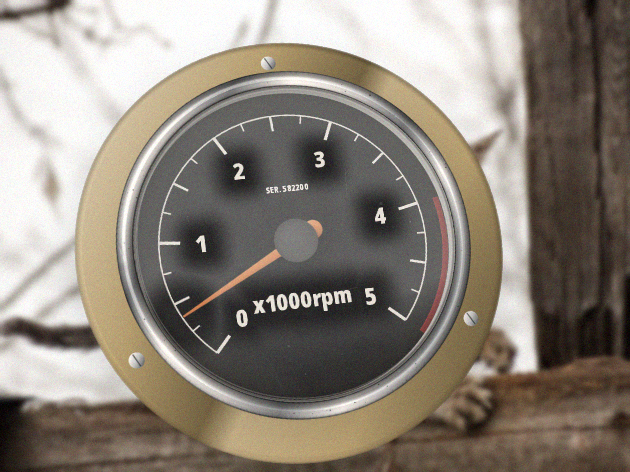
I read {"value": 375, "unit": "rpm"}
